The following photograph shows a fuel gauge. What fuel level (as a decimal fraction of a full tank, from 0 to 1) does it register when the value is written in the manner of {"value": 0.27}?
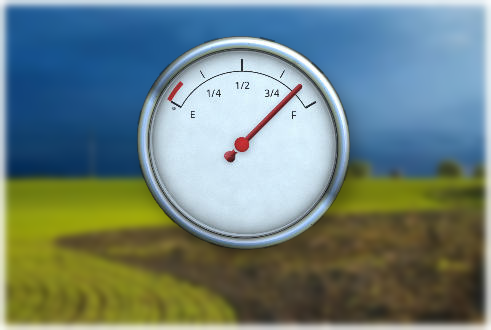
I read {"value": 0.875}
